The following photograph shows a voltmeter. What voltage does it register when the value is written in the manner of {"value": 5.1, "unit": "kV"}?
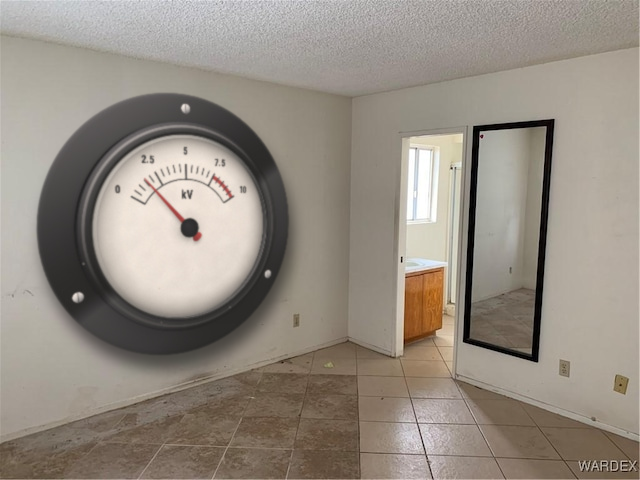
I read {"value": 1.5, "unit": "kV"}
